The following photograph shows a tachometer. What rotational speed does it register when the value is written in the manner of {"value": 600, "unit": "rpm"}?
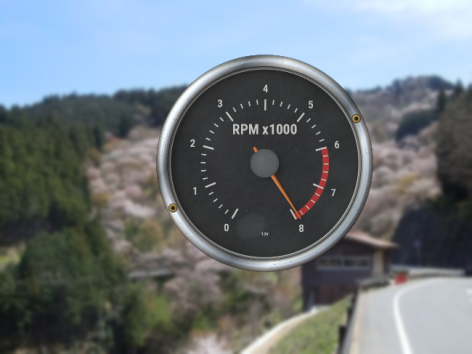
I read {"value": 7900, "unit": "rpm"}
